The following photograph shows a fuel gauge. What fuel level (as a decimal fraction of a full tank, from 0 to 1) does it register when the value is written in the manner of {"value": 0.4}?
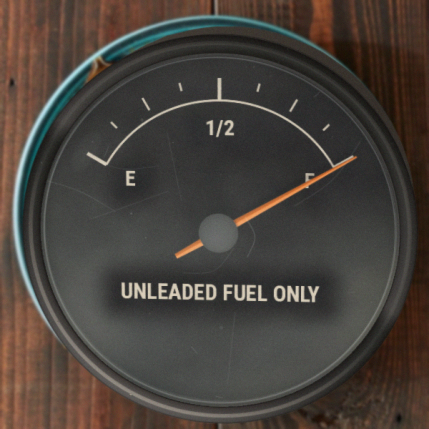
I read {"value": 1}
